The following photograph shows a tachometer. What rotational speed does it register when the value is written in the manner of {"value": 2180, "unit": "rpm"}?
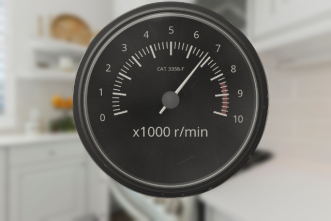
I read {"value": 6800, "unit": "rpm"}
